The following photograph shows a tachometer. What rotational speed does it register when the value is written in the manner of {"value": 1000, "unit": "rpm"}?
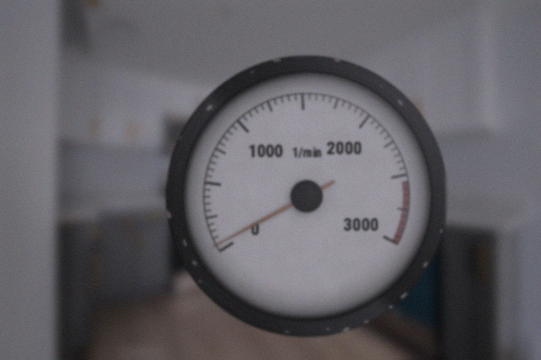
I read {"value": 50, "unit": "rpm"}
